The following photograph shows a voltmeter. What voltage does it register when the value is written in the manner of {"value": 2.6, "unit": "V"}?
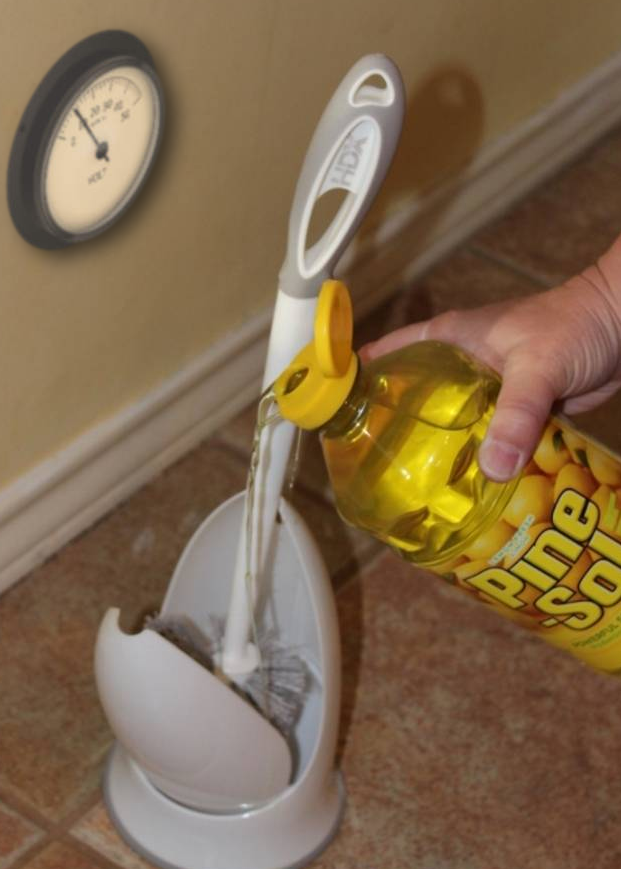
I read {"value": 10, "unit": "V"}
